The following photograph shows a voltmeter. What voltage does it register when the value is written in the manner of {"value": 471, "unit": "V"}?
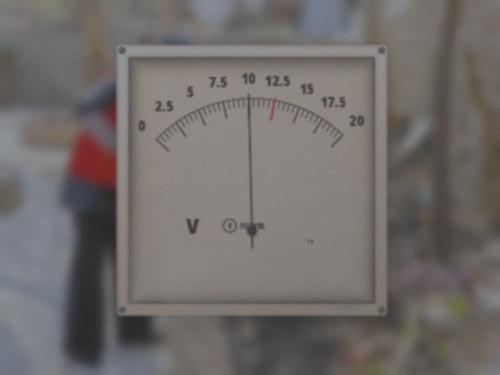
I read {"value": 10, "unit": "V"}
